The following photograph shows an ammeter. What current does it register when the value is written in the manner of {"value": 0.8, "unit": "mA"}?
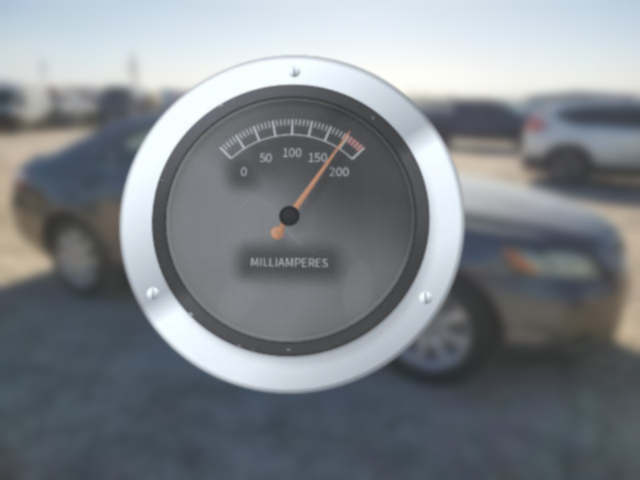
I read {"value": 175, "unit": "mA"}
